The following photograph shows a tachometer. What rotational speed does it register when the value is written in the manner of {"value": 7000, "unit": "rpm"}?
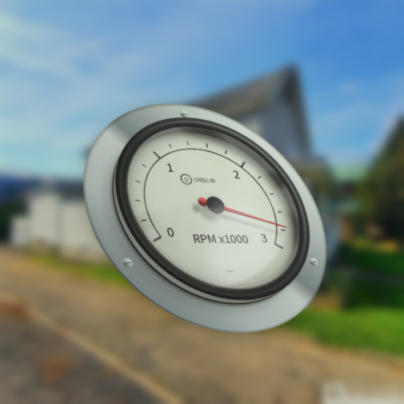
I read {"value": 2800, "unit": "rpm"}
